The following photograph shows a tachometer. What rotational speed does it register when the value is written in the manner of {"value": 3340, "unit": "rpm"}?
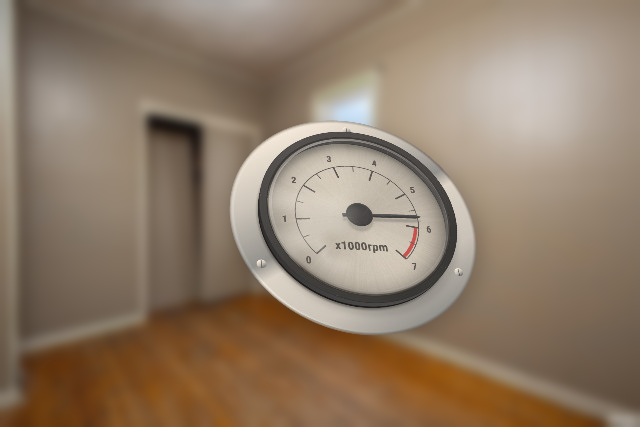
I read {"value": 5750, "unit": "rpm"}
